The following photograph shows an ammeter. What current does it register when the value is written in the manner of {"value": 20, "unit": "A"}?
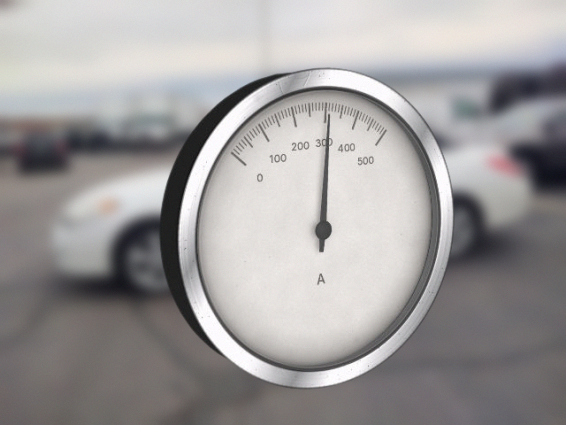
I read {"value": 300, "unit": "A"}
